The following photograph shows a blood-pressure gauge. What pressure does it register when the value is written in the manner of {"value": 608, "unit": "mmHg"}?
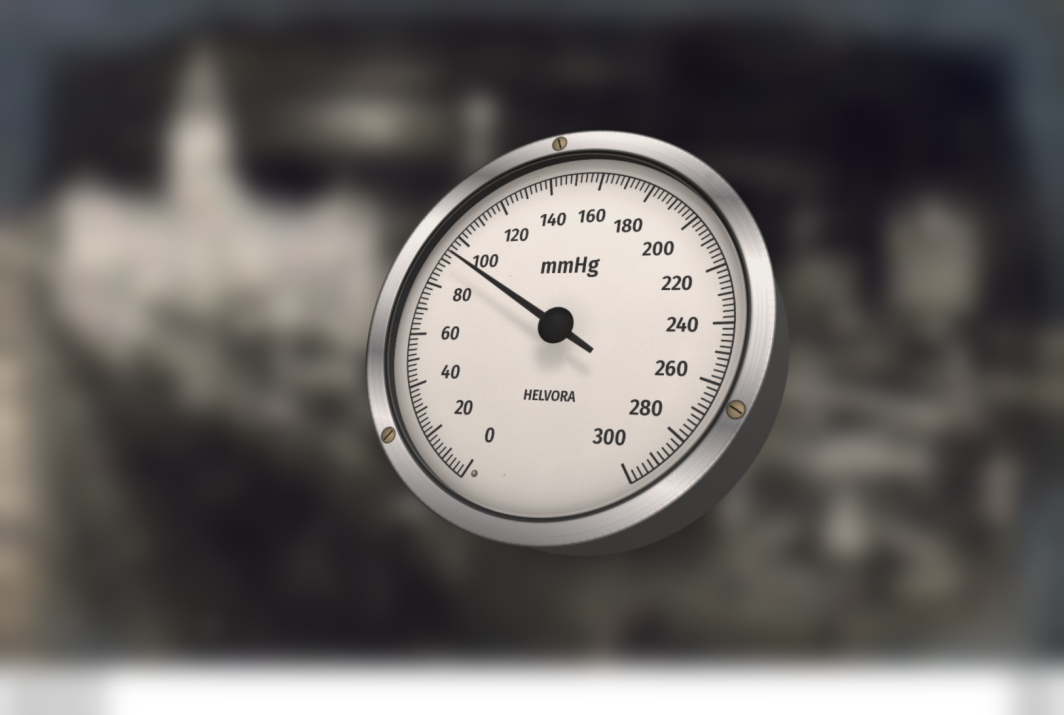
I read {"value": 94, "unit": "mmHg"}
